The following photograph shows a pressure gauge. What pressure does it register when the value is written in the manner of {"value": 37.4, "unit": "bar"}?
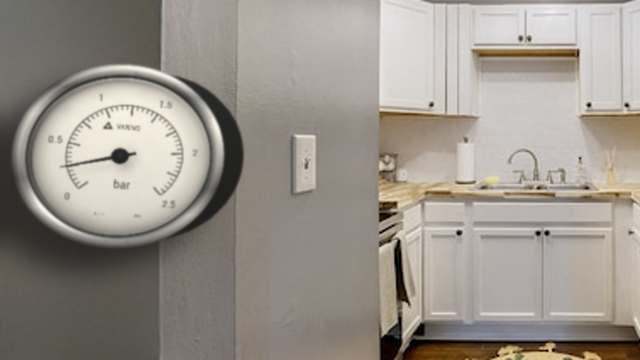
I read {"value": 0.25, "unit": "bar"}
